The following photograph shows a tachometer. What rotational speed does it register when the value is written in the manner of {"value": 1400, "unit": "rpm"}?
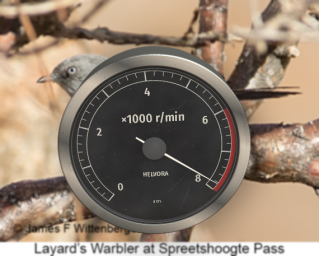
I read {"value": 7800, "unit": "rpm"}
